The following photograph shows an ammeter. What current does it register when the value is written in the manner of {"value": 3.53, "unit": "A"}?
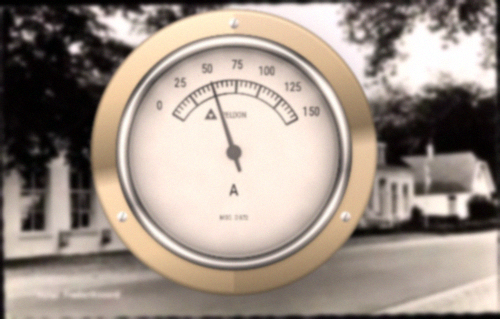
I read {"value": 50, "unit": "A"}
